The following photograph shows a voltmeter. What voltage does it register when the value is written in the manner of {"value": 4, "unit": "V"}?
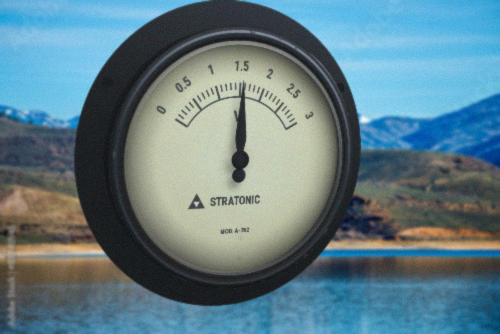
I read {"value": 1.5, "unit": "V"}
